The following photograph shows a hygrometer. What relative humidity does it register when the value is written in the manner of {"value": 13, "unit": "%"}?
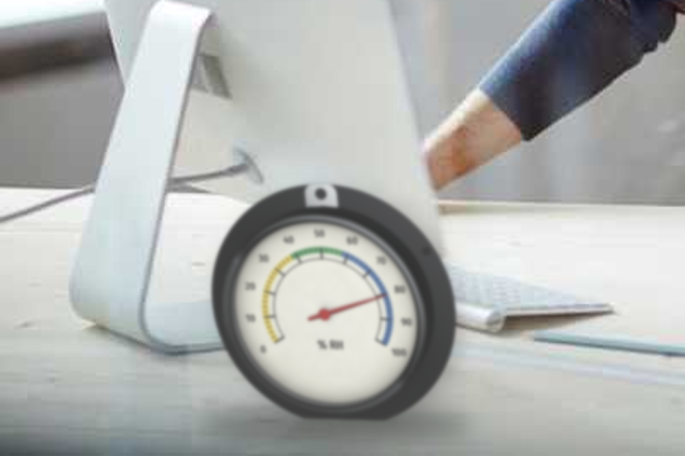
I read {"value": 80, "unit": "%"}
